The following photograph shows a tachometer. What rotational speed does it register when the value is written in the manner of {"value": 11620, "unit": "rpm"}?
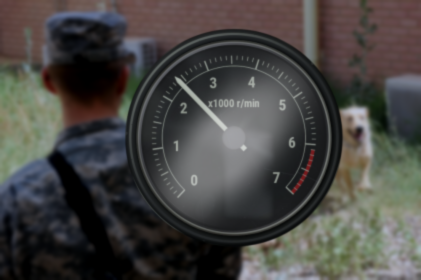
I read {"value": 2400, "unit": "rpm"}
